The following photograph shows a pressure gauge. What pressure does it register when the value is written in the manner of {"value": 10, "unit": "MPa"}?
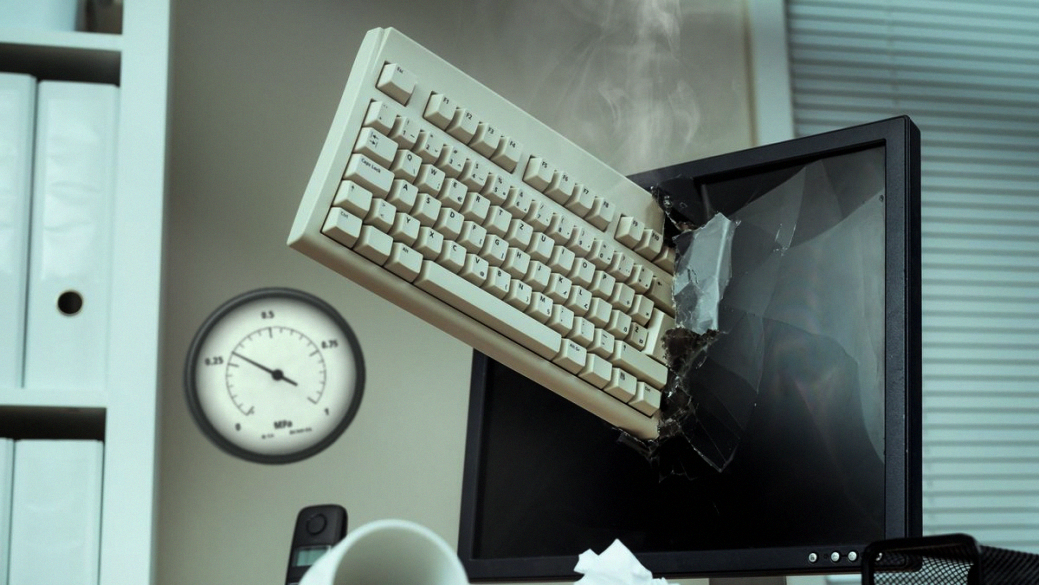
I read {"value": 0.3, "unit": "MPa"}
